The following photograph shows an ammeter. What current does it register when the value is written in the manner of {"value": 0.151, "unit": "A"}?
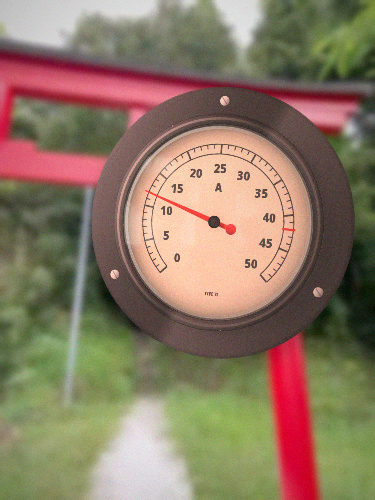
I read {"value": 12, "unit": "A"}
